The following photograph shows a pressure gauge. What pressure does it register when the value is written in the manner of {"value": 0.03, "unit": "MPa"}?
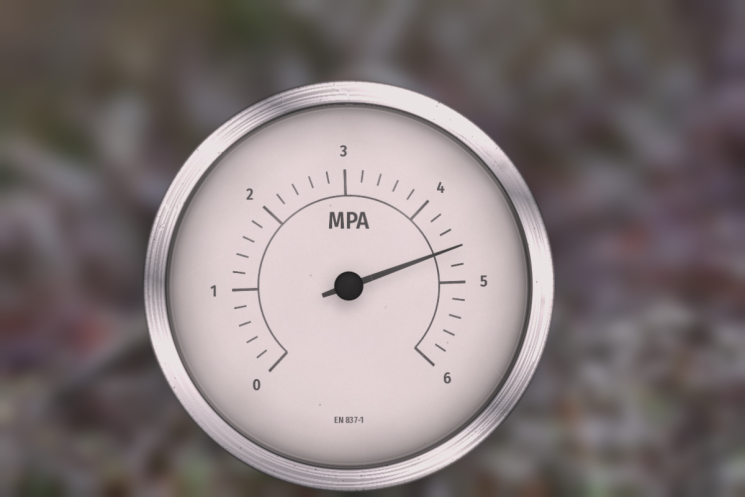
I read {"value": 4.6, "unit": "MPa"}
